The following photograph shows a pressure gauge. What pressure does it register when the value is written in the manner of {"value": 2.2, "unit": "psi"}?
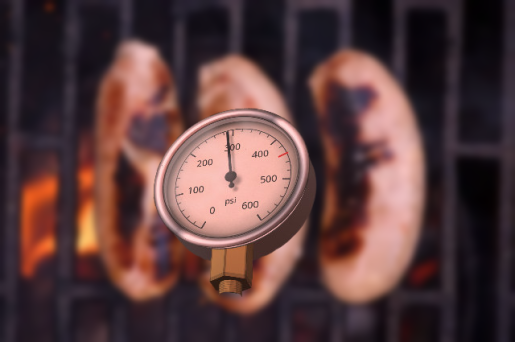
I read {"value": 290, "unit": "psi"}
